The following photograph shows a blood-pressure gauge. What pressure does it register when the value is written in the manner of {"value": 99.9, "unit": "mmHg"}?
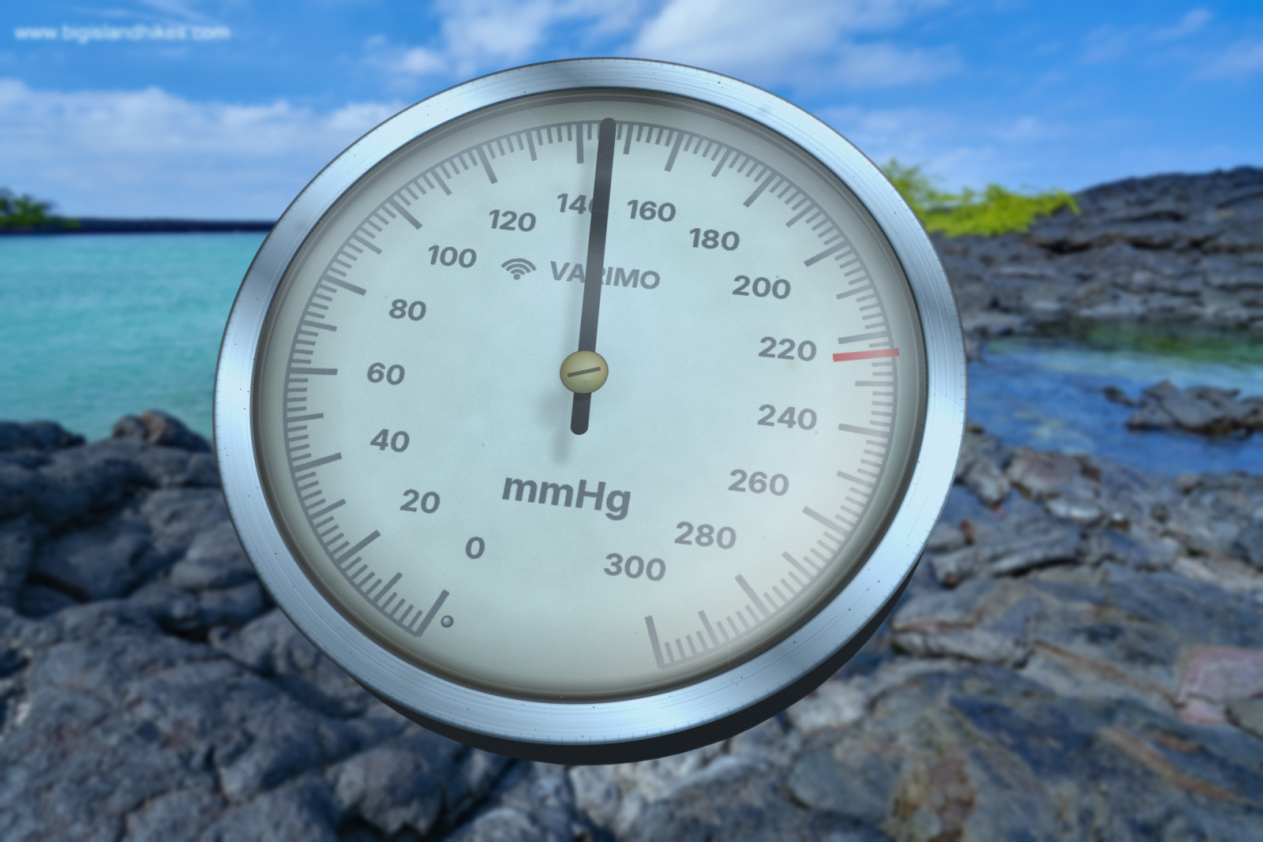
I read {"value": 146, "unit": "mmHg"}
